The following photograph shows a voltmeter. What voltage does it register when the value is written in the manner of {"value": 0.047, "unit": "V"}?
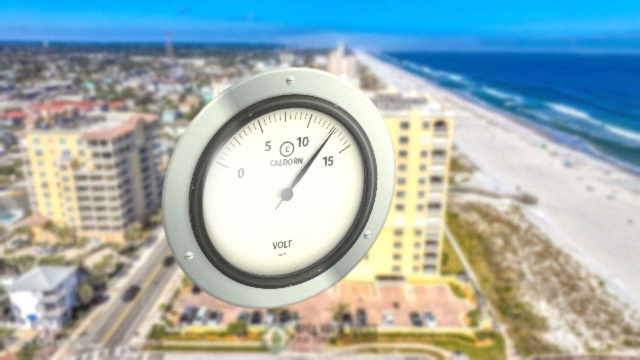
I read {"value": 12.5, "unit": "V"}
